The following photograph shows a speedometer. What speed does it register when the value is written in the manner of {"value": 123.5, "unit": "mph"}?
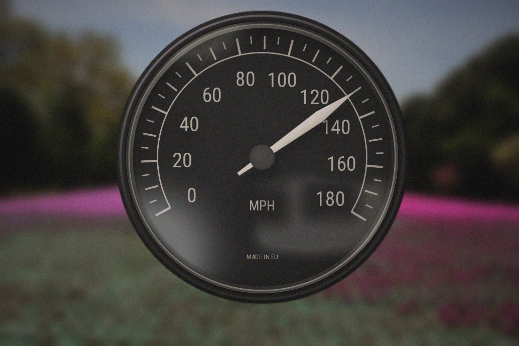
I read {"value": 130, "unit": "mph"}
